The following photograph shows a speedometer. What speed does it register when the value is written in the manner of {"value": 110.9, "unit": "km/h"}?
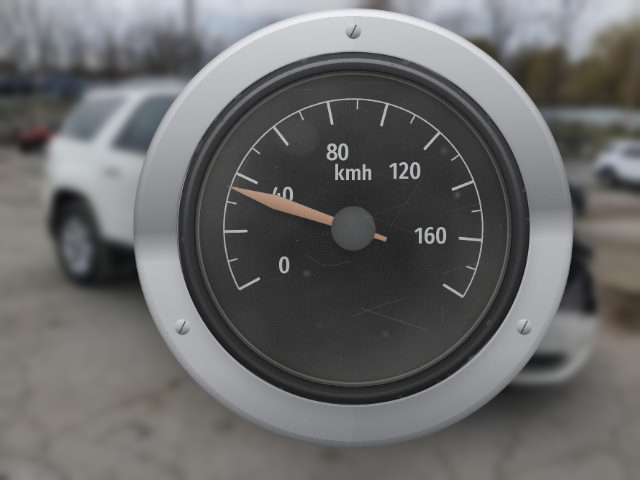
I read {"value": 35, "unit": "km/h"}
